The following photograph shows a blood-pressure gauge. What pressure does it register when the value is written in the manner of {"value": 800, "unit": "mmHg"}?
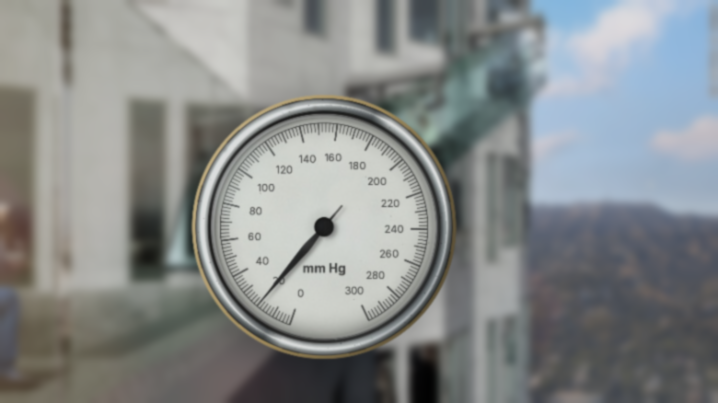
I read {"value": 20, "unit": "mmHg"}
